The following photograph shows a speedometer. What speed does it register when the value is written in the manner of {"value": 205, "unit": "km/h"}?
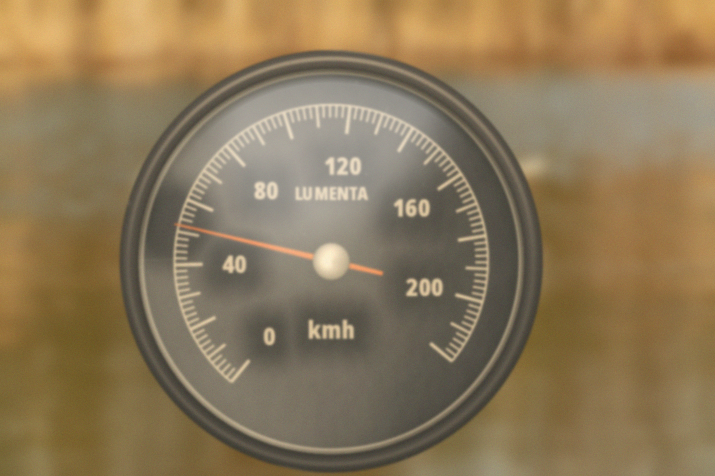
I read {"value": 52, "unit": "km/h"}
